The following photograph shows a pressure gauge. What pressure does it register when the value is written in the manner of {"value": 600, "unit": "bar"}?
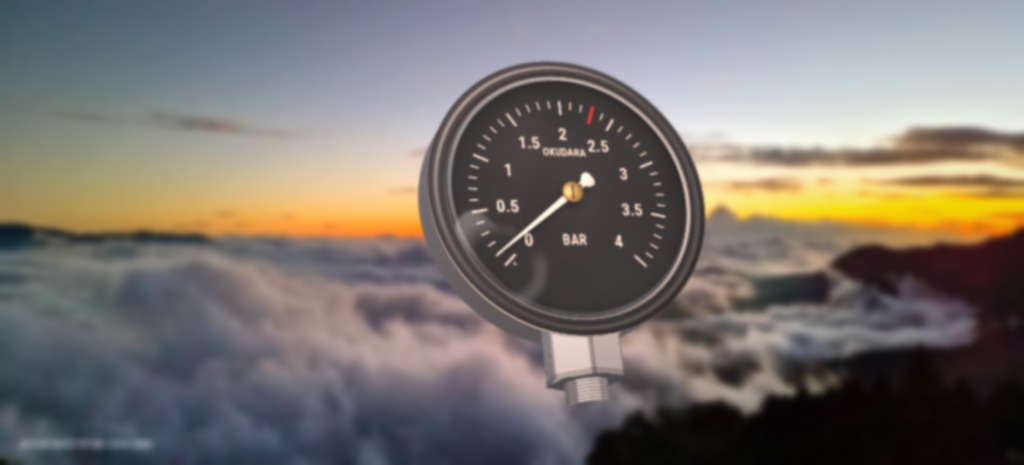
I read {"value": 0.1, "unit": "bar"}
